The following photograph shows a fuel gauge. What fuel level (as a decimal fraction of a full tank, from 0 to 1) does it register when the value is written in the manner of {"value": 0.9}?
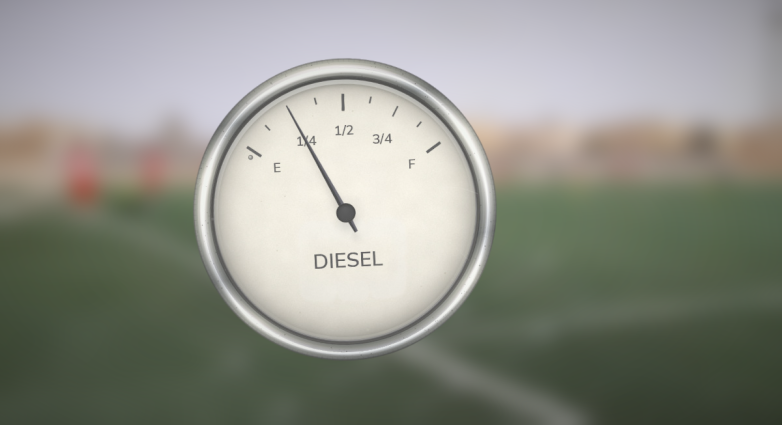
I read {"value": 0.25}
